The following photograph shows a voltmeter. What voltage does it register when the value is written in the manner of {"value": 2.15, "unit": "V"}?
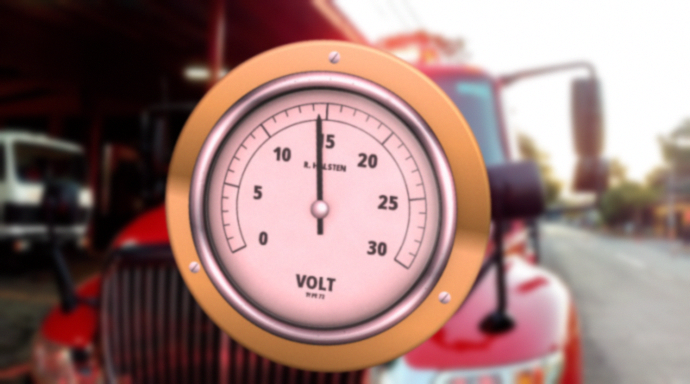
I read {"value": 14.5, "unit": "V"}
